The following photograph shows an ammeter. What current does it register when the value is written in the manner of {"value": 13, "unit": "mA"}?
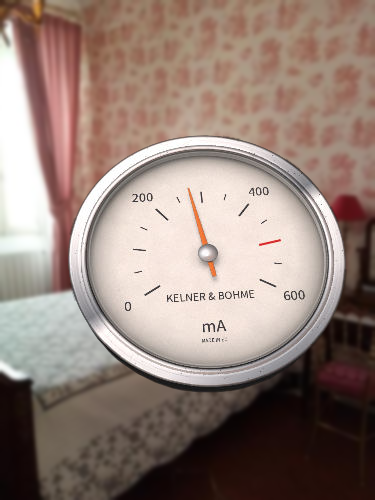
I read {"value": 275, "unit": "mA"}
